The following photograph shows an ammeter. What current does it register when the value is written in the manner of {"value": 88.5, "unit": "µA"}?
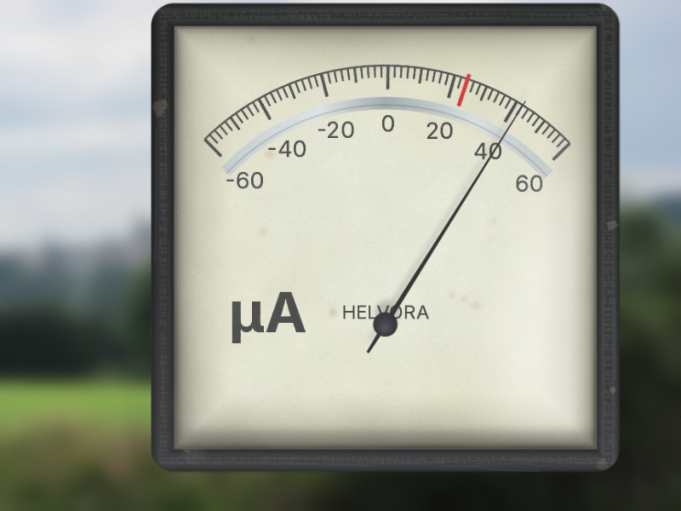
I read {"value": 42, "unit": "µA"}
